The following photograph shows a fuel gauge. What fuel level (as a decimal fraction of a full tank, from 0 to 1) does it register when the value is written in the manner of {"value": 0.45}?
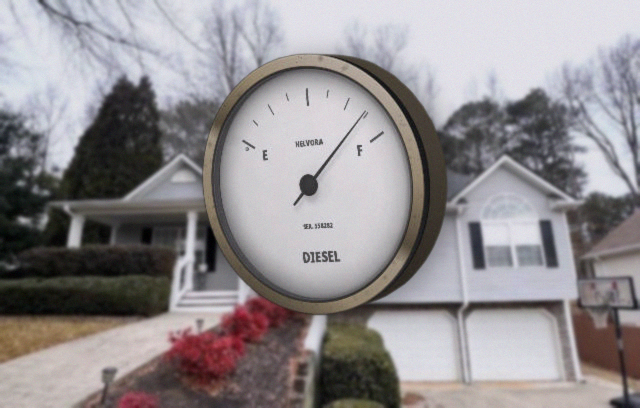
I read {"value": 0.875}
